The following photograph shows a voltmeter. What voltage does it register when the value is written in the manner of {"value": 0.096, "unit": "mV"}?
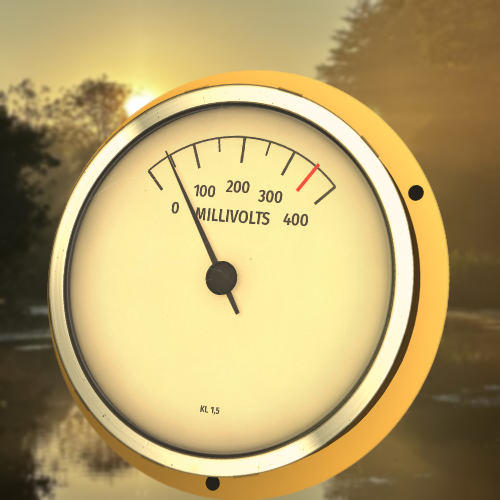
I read {"value": 50, "unit": "mV"}
